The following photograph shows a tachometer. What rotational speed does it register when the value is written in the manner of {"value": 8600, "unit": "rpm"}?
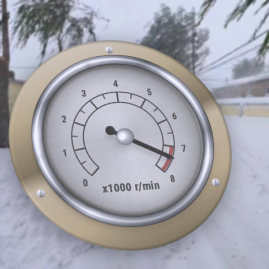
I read {"value": 7500, "unit": "rpm"}
